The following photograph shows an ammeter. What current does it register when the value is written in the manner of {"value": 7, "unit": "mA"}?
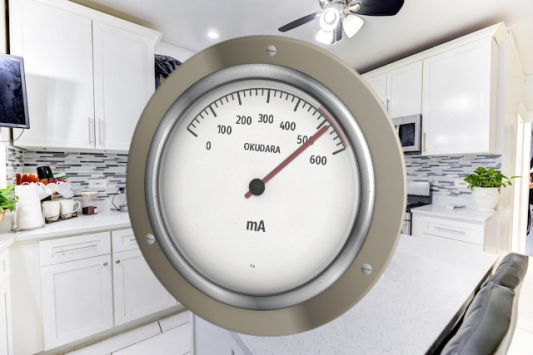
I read {"value": 520, "unit": "mA"}
